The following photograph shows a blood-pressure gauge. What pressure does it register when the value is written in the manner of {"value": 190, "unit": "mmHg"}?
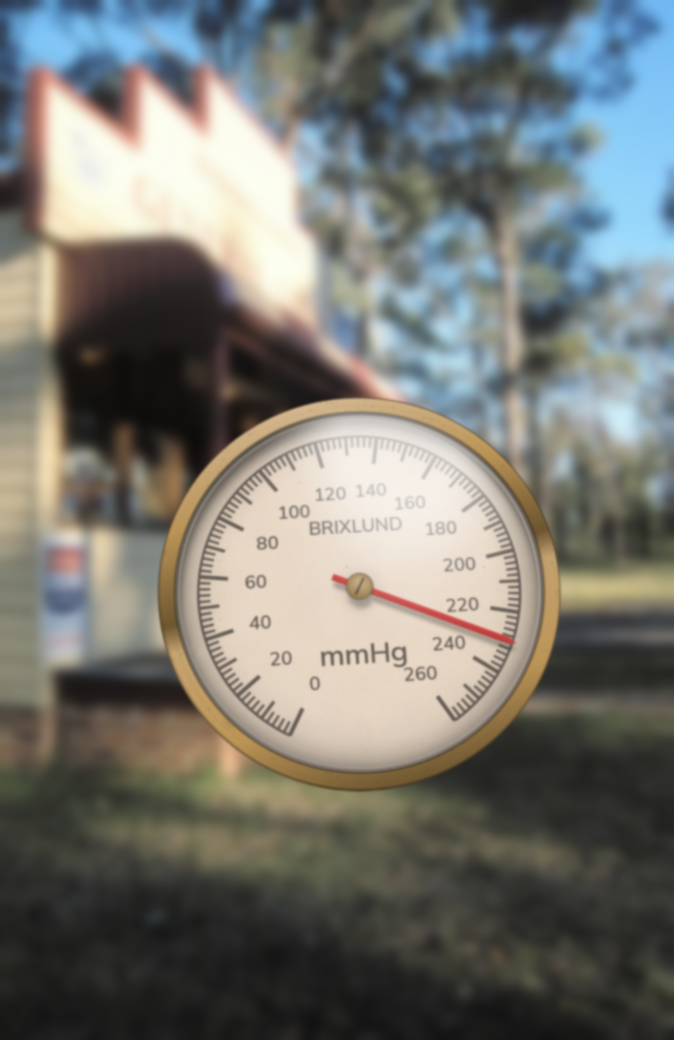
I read {"value": 230, "unit": "mmHg"}
